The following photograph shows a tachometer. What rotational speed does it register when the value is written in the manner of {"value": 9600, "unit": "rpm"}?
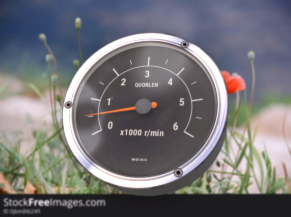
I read {"value": 500, "unit": "rpm"}
